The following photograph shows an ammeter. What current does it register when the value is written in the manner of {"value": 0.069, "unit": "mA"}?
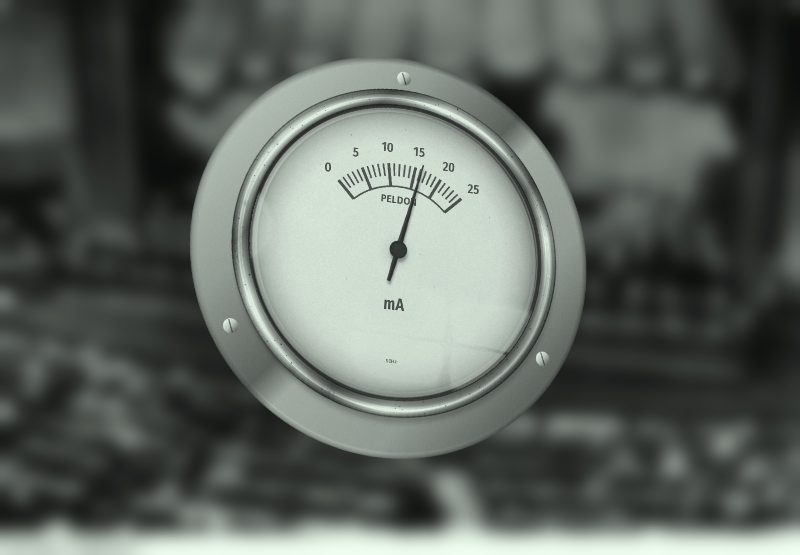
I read {"value": 16, "unit": "mA"}
